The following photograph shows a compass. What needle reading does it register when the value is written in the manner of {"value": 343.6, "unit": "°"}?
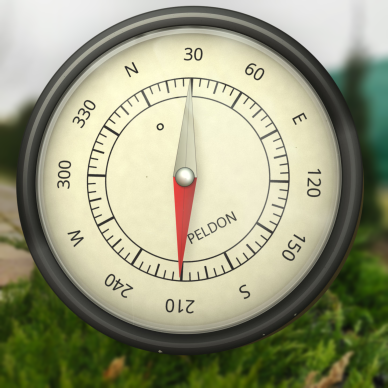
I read {"value": 210, "unit": "°"}
